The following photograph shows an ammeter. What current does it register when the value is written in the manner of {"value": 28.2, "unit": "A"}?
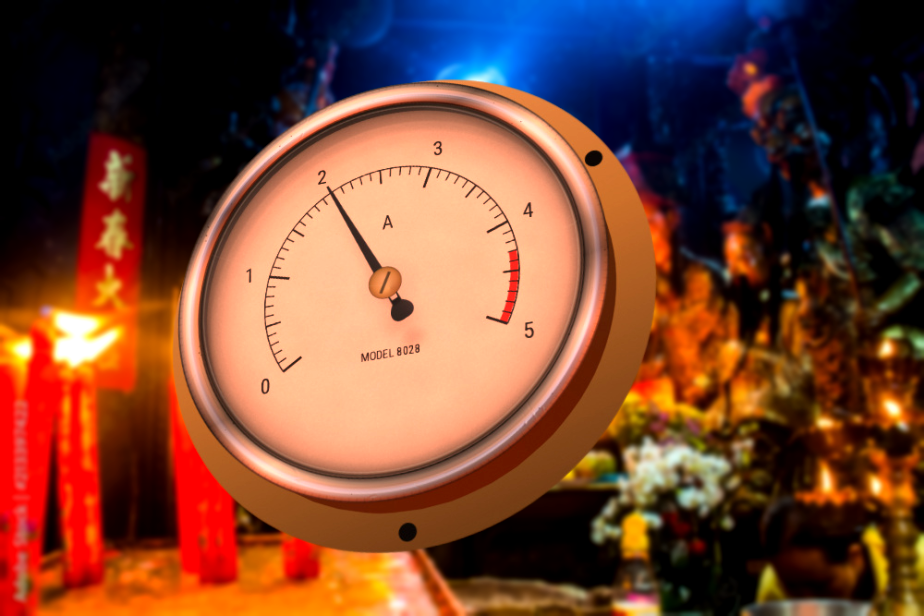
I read {"value": 2, "unit": "A"}
